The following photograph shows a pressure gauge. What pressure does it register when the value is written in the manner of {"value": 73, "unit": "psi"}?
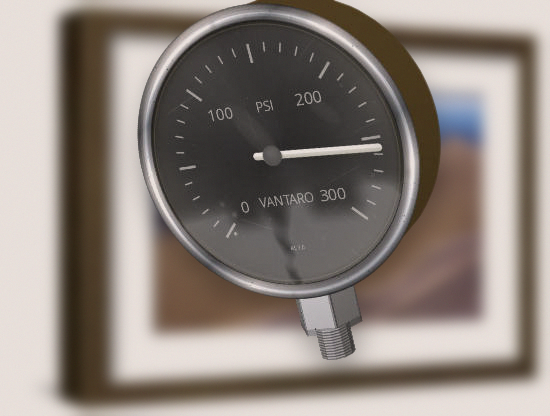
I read {"value": 255, "unit": "psi"}
